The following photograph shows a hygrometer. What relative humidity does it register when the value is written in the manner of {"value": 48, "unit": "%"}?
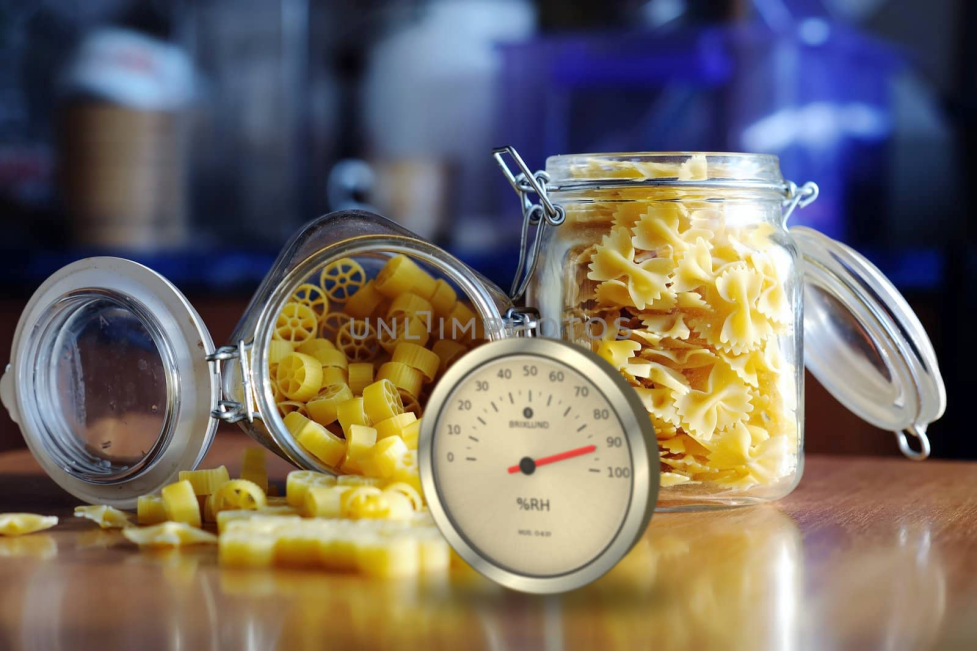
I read {"value": 90, "unit": "%"}
